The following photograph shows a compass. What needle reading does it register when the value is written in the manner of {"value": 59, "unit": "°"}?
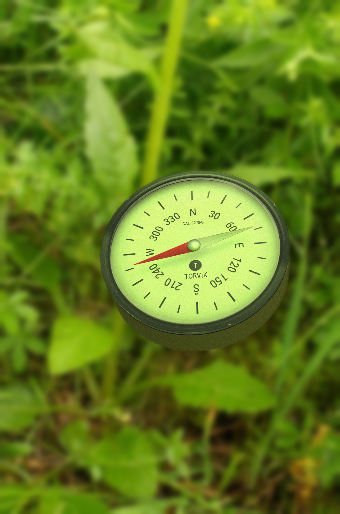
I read {"value": 255, "unit": "°"}
